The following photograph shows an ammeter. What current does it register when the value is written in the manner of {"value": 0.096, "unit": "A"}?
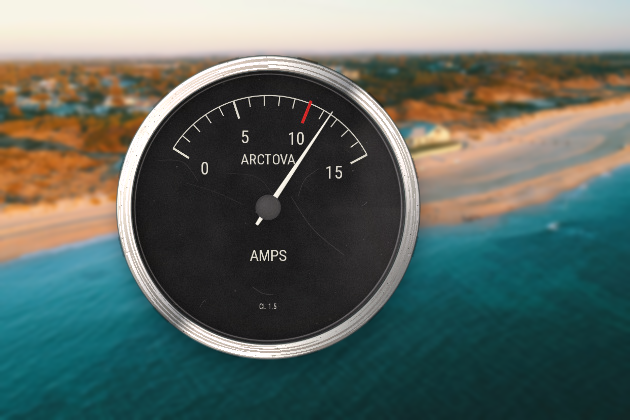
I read {"value": 11.5, "unit": "A"}
